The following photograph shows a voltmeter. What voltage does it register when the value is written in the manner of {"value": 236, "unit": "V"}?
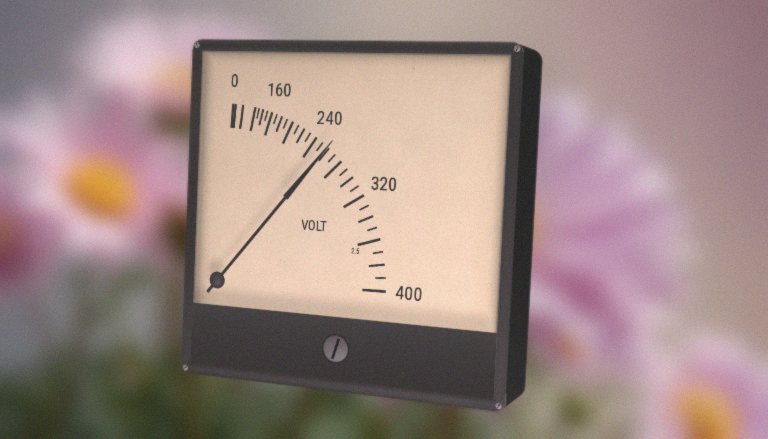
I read {"value": 260, "unit": "V"}
